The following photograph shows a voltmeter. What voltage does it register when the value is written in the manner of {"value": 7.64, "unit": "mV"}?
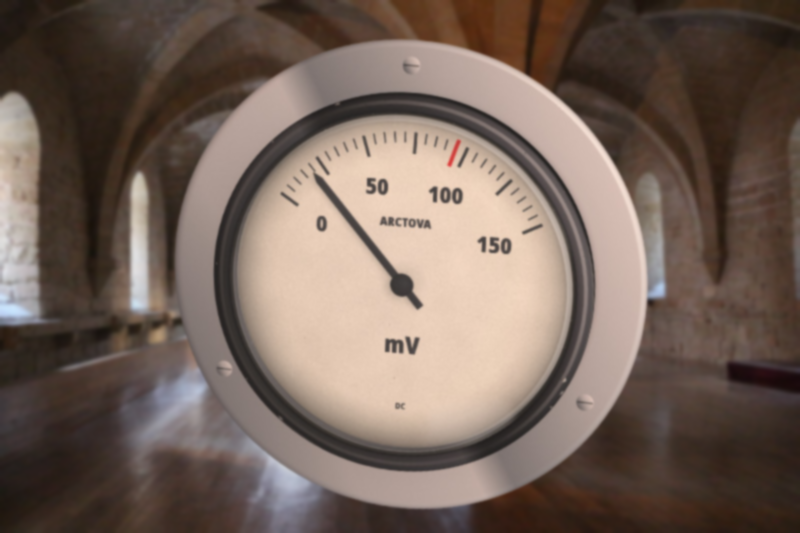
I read {"value": 20, "unit": "mV"}
